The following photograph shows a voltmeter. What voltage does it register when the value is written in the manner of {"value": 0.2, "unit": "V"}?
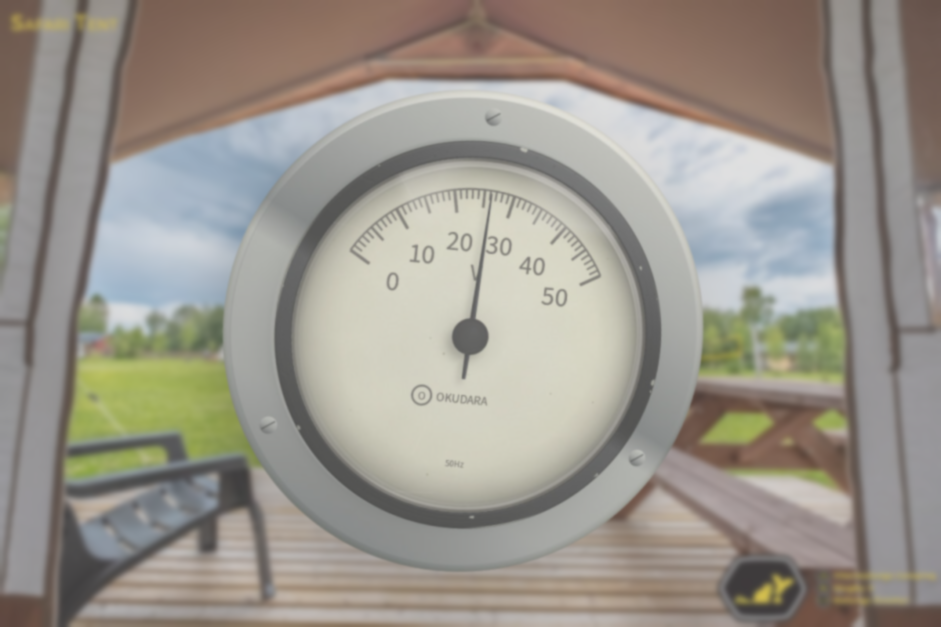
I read {"value": 26, "unit": "V"}
